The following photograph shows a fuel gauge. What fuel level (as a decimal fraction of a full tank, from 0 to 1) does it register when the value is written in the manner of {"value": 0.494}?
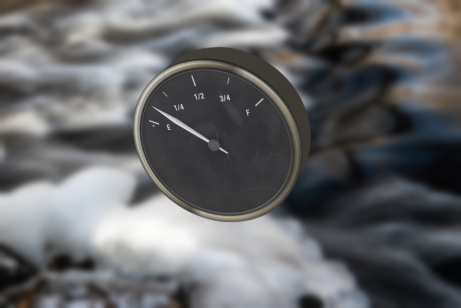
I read {"value": 0.125}
